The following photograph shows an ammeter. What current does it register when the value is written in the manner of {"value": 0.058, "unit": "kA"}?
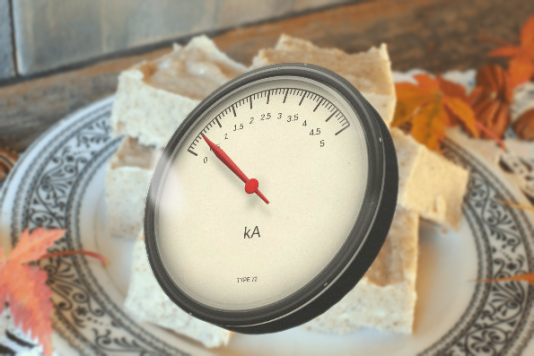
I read {"value": 0.5, "unit": "kA"}
